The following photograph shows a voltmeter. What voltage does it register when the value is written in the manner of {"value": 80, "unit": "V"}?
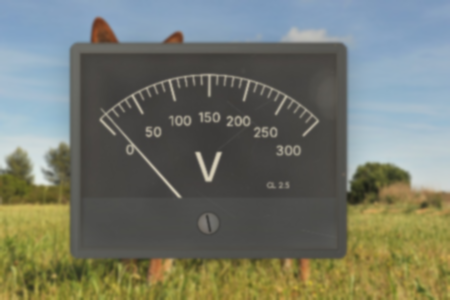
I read {"value": 10, "unit": "V"}
